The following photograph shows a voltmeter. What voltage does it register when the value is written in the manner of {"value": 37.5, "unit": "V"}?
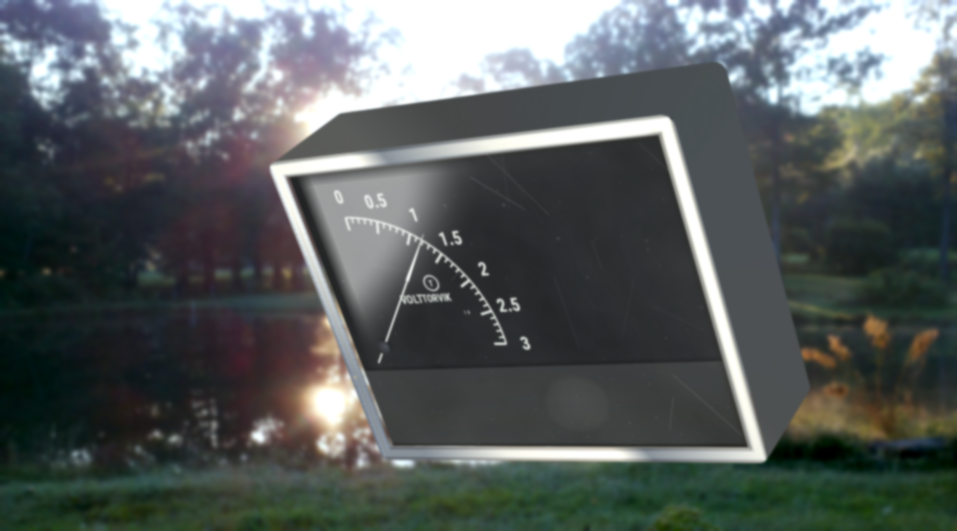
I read {"value": 1.2, "unit": "V"}
